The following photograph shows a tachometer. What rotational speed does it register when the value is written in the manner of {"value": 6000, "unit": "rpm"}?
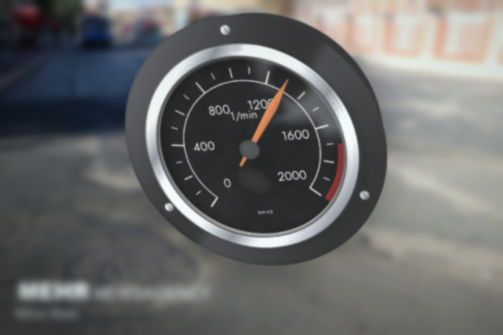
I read {"value": 1300, "unit": "rpm"}
